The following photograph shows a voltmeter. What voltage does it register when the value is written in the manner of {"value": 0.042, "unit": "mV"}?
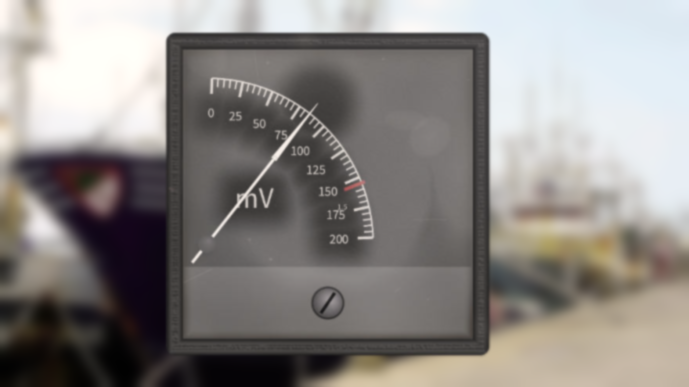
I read {"value": 85, "unit": "mV"}
